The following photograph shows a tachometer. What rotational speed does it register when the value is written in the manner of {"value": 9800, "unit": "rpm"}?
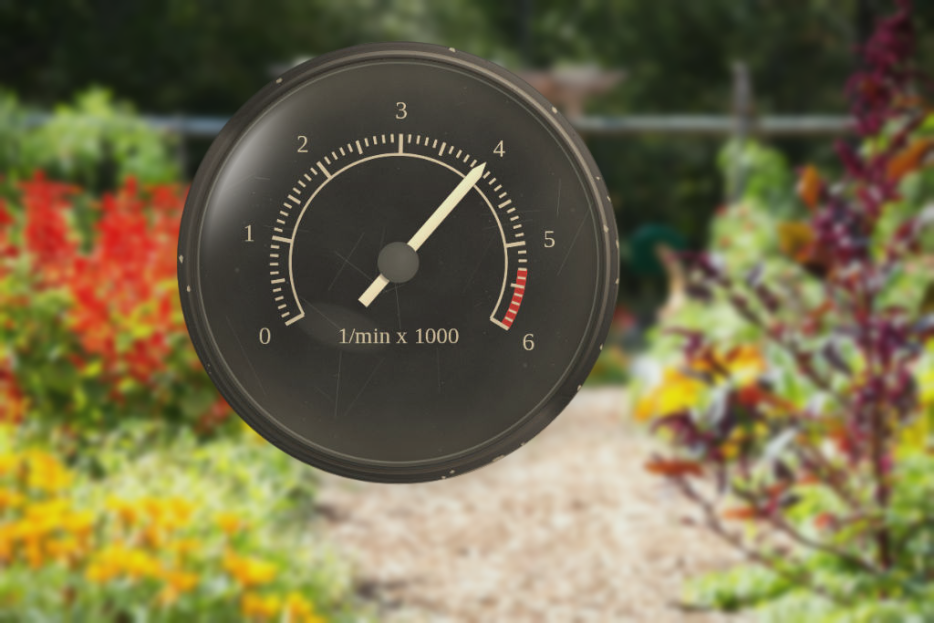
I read {"value": 4000, "unit": "rpm"}
